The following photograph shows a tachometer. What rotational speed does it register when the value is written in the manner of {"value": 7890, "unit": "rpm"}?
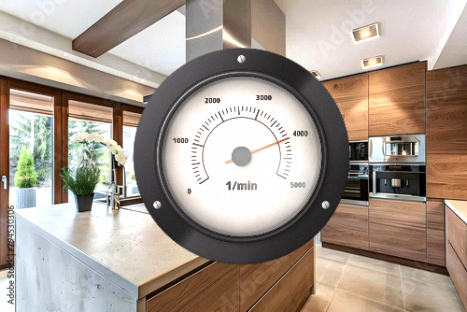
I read {"value": 4000, "unit": "rpm"}
